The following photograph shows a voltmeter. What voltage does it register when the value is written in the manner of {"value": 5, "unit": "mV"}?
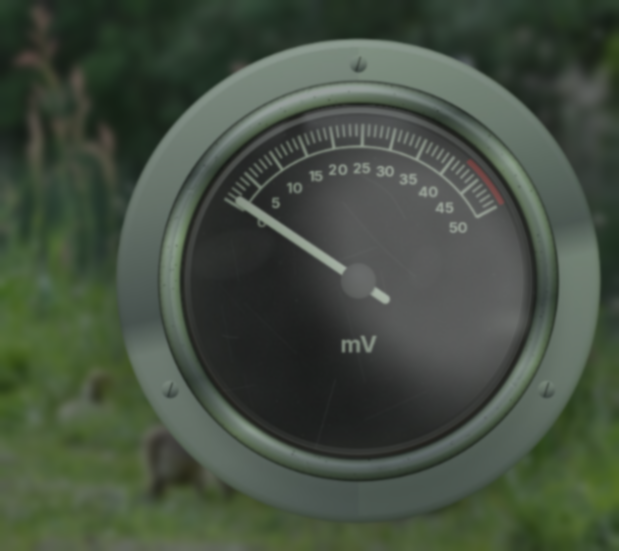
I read {"value": 1, "unit": "mV"}
